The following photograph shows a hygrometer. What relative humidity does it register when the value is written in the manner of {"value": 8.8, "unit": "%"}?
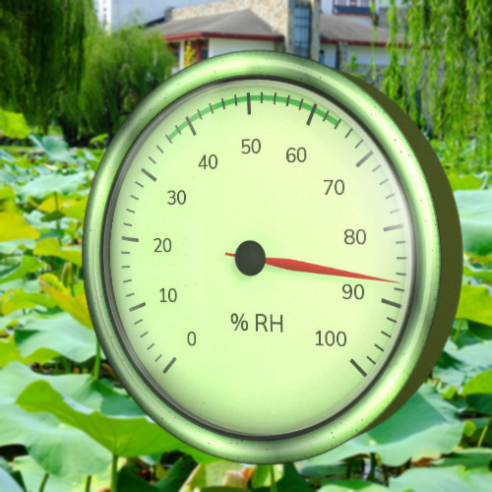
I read {"value": 87, "unit": "%"}
